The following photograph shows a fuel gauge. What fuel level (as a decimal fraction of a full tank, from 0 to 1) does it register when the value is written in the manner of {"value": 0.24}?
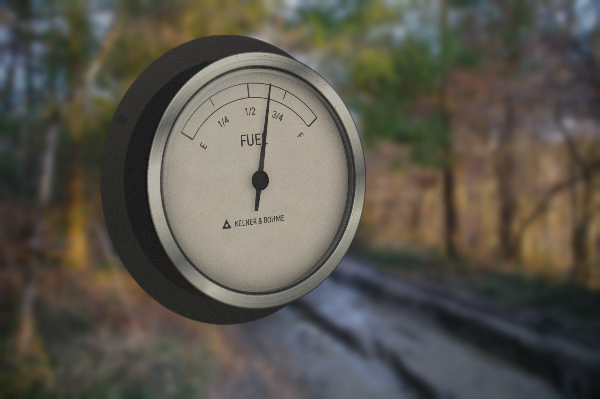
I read {"value": 0.625}
